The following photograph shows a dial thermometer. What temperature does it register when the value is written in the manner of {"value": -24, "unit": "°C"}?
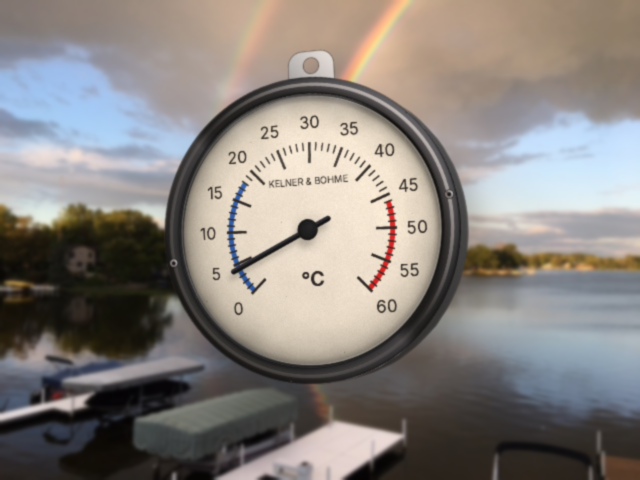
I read {"value": 4, "unit": "°C"}
